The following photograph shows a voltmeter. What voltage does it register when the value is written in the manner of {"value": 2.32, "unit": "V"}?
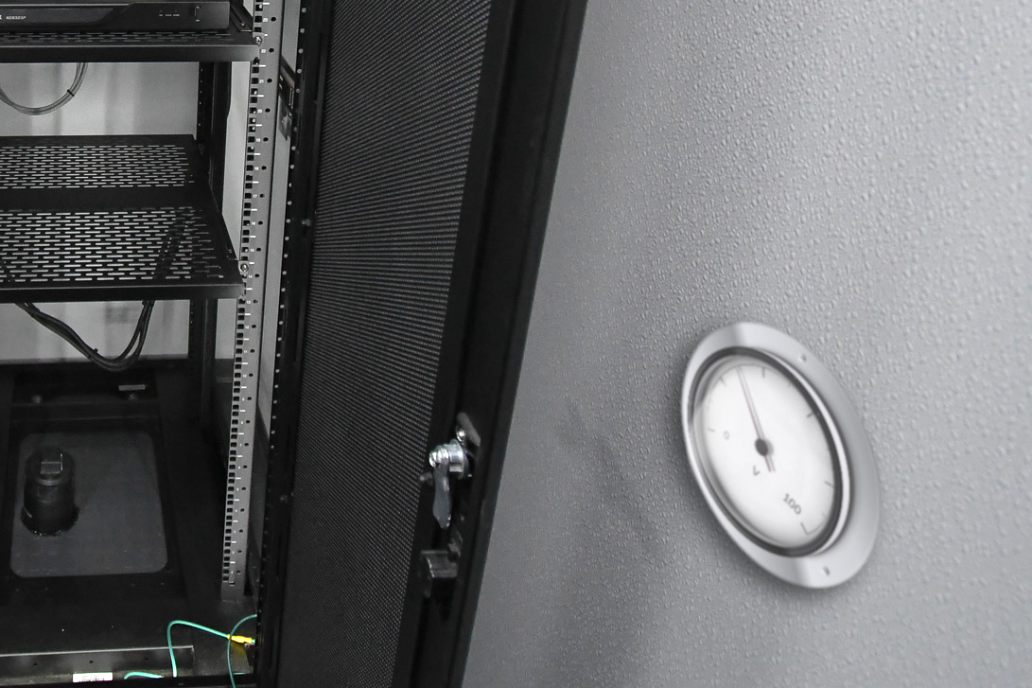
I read {"value": 30, "unit": "V"}
